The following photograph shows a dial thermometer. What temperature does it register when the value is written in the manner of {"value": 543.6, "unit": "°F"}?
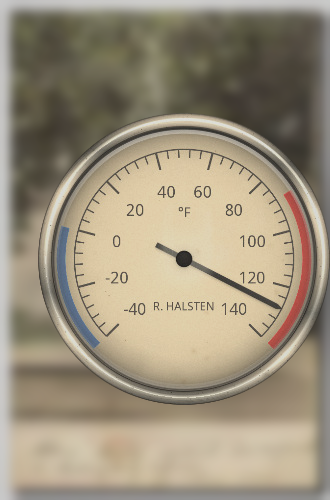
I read {"value": 128, "unit": "°F"}
